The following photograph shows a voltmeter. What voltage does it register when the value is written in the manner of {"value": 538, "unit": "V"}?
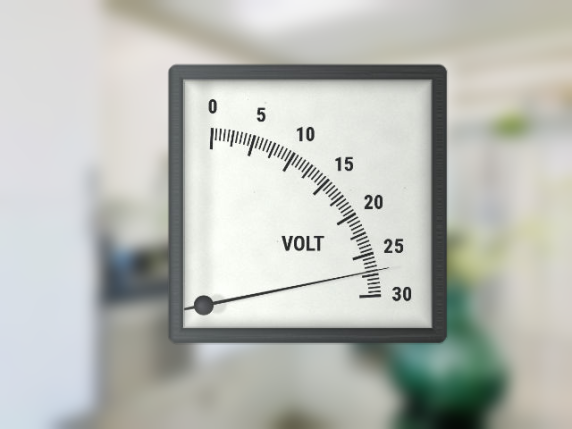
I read {"value": 27, "unit": "V"}
